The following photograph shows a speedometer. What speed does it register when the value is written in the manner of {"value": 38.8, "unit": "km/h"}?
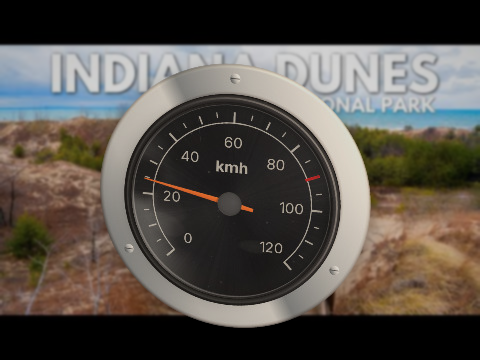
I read {"value": 25, "unit": "km/h"}
